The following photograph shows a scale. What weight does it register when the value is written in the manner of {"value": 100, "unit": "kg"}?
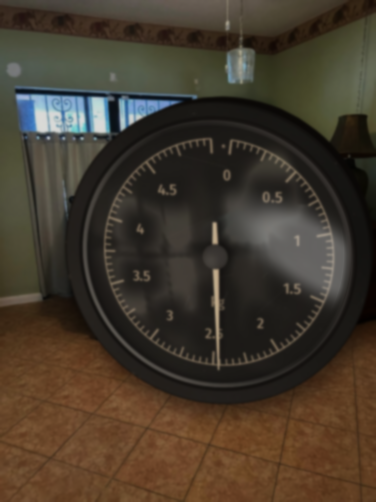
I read {"value": 2.45, "unit": "kg"}
